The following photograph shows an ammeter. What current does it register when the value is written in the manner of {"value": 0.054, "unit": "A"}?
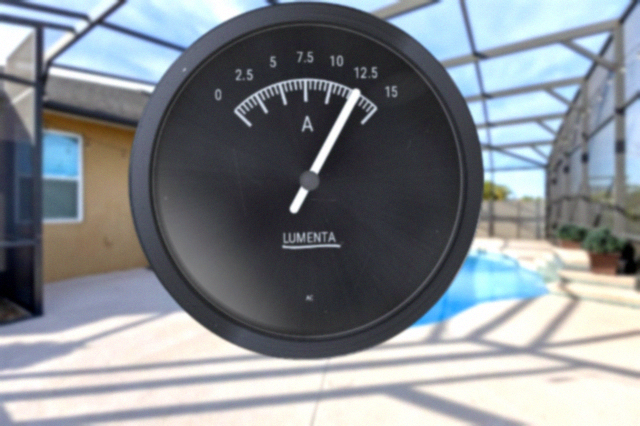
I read {"value": 12.5, "unit": "A"}
